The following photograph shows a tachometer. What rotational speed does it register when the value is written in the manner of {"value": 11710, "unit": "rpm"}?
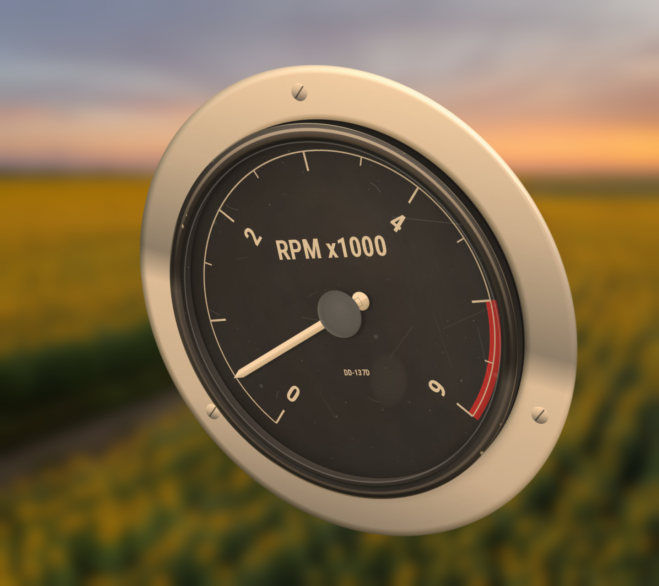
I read {"value": 500, "unit": "rpm"}
